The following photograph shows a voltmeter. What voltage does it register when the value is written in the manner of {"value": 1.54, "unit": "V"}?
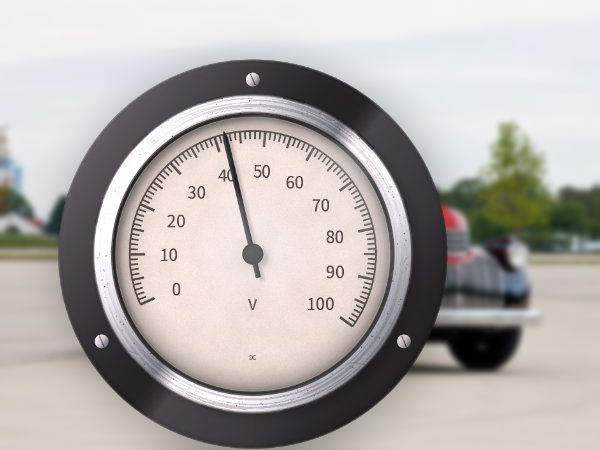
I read {"value": 42, "unit": "V"}
